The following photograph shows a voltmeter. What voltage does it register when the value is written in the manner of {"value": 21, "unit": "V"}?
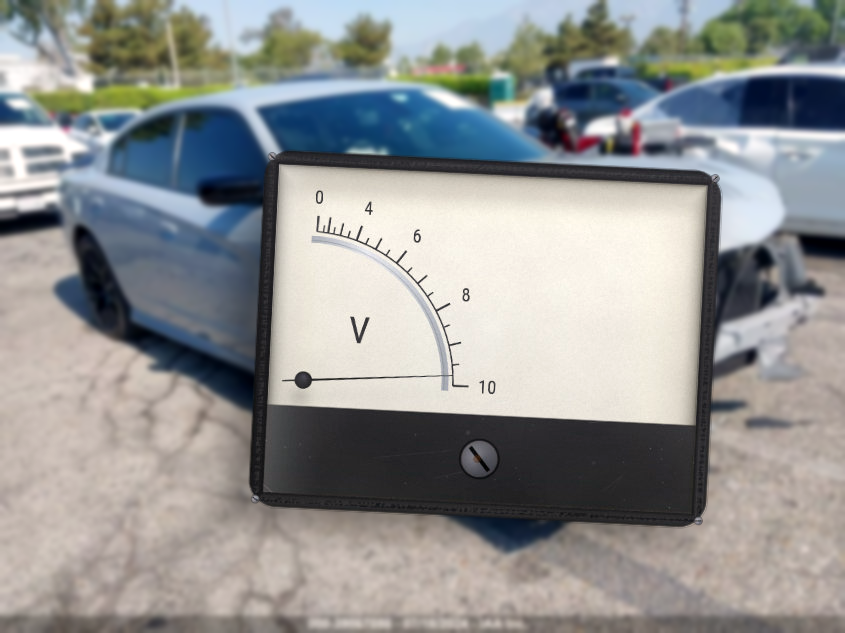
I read {"value": 9.75, "unit": "V"}
